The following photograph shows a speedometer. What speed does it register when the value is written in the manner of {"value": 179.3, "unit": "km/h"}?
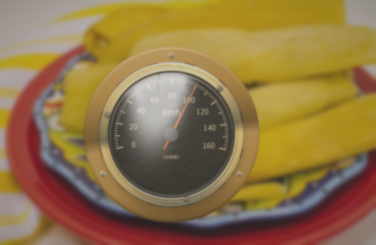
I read {"value": 100, "unit": "km/h"}
